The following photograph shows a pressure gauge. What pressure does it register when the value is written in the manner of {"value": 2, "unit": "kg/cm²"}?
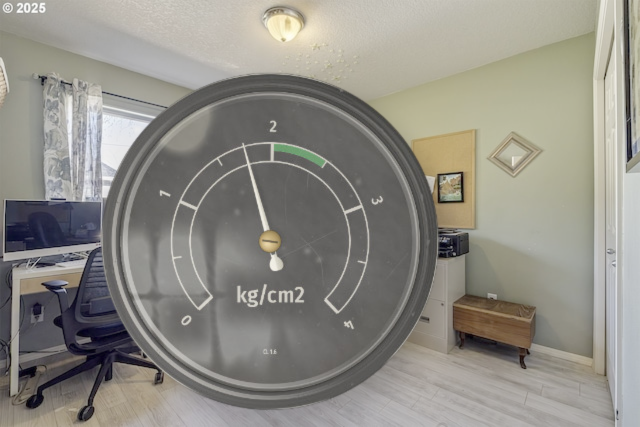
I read {"value": 1.75, "unit": "kg/cm²"}
